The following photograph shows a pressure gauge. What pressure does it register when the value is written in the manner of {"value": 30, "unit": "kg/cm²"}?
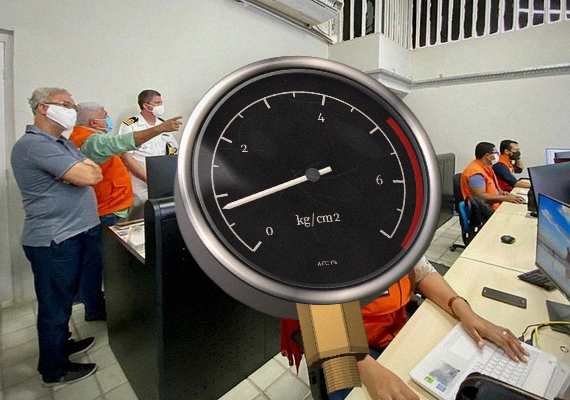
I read {"value": 0.75, "unit": "kg/cm²"}
